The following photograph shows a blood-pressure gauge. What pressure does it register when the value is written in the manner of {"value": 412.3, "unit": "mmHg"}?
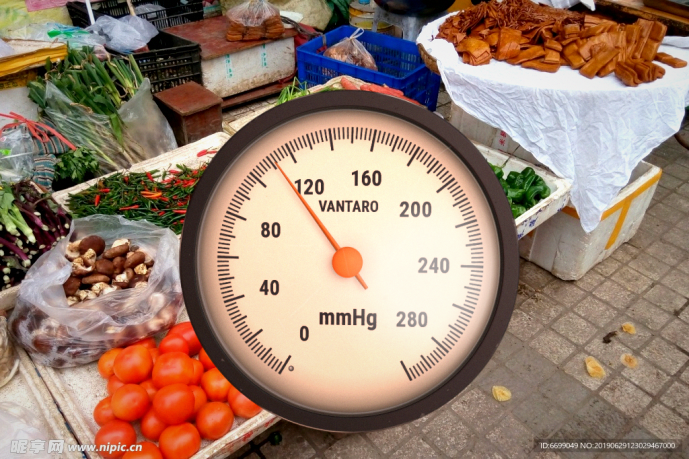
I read {"value": 112, "unit": "mmHg"}
